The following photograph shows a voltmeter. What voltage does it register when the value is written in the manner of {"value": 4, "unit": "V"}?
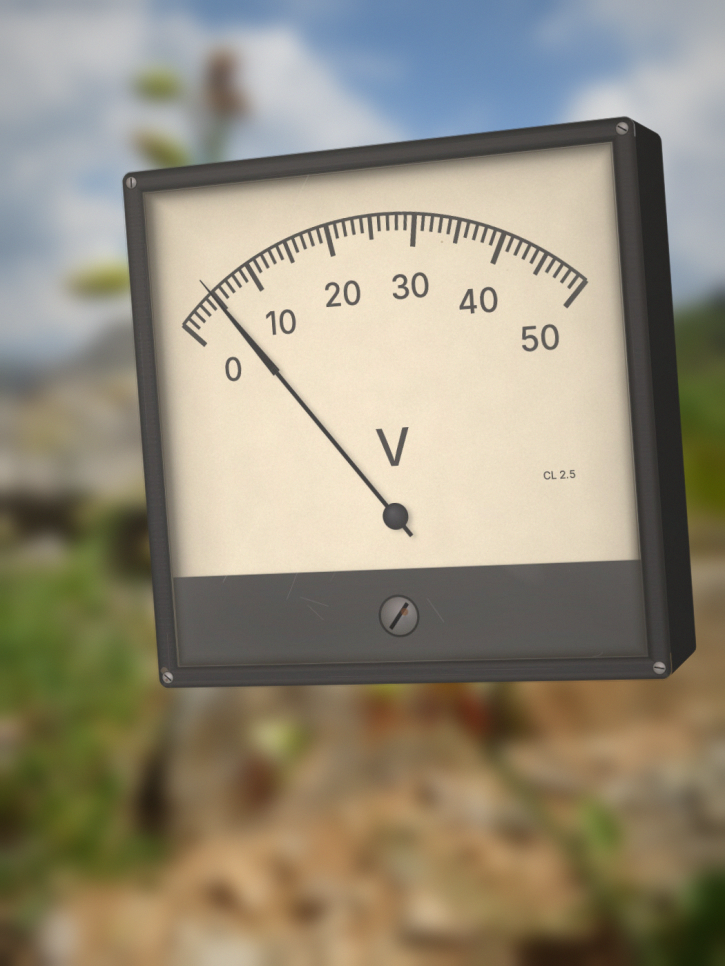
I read {"value": 5, "unit": "V"}
